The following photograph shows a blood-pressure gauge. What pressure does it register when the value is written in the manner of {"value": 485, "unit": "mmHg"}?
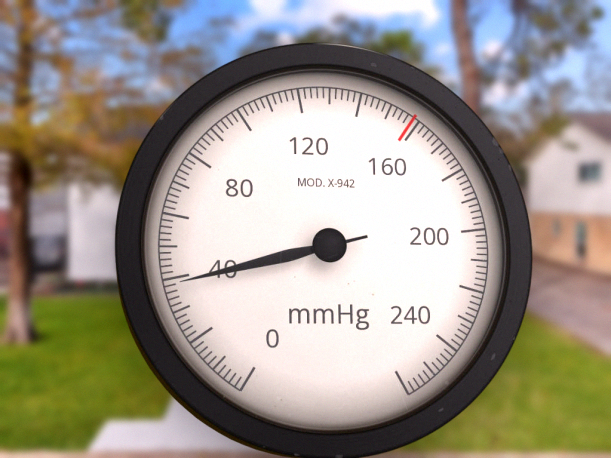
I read {"value": 38, "unit": "mmHg"}
